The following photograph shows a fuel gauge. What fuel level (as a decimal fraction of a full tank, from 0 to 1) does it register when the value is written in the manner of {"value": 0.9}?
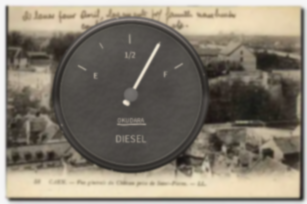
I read {"value": 0.75}
